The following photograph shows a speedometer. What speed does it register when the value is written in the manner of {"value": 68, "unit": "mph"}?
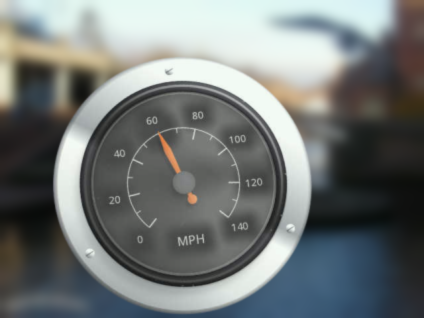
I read {"value": 60, "unit": "mph"}
